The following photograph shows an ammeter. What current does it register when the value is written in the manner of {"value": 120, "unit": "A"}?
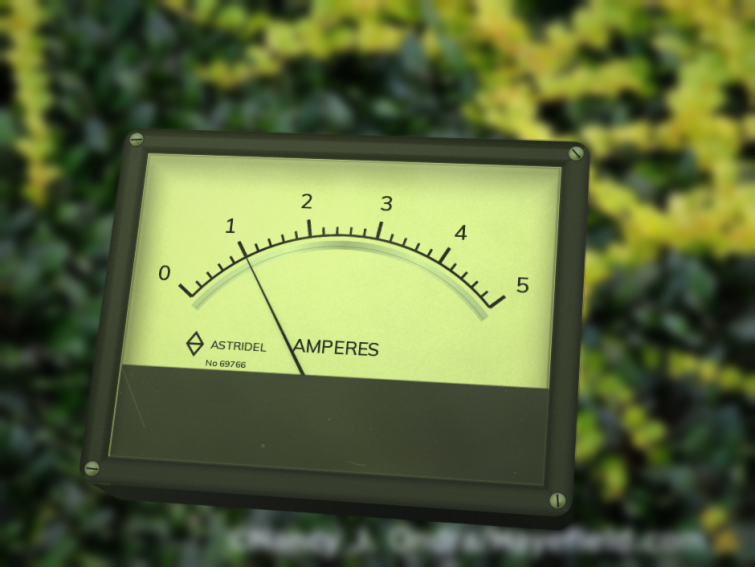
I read {"value": 1, "unit": "A"}
